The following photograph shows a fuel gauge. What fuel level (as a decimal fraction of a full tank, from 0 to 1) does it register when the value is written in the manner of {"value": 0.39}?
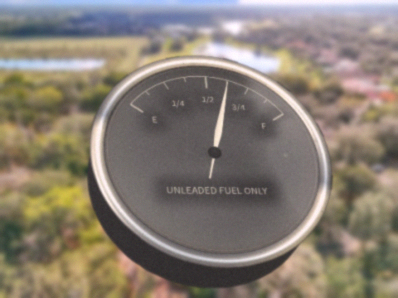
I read {"value": 0.625}
